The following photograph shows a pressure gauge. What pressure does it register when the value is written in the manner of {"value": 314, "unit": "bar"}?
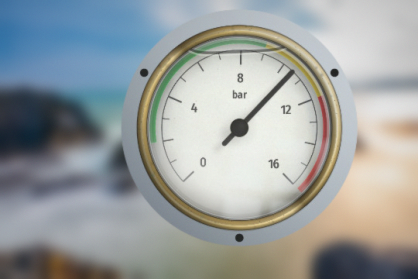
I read {"value": 10.5, "unit": "bar"}
